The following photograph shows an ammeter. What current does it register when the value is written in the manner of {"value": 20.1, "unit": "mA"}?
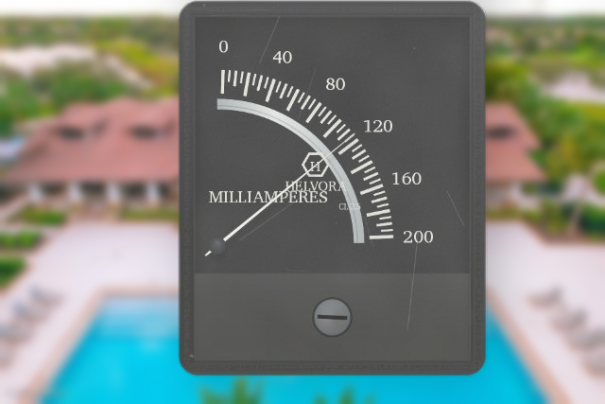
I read {"value": 115, "unit": "mA"}
